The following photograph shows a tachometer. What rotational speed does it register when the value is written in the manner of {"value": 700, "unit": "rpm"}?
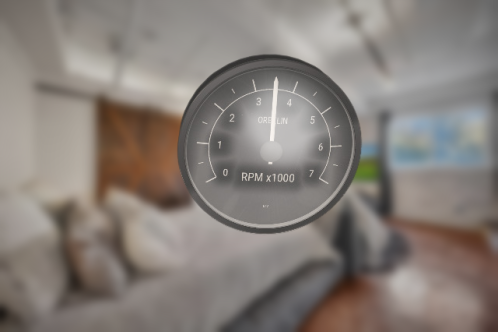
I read {"value": 3500, "unit": "rpm"}
